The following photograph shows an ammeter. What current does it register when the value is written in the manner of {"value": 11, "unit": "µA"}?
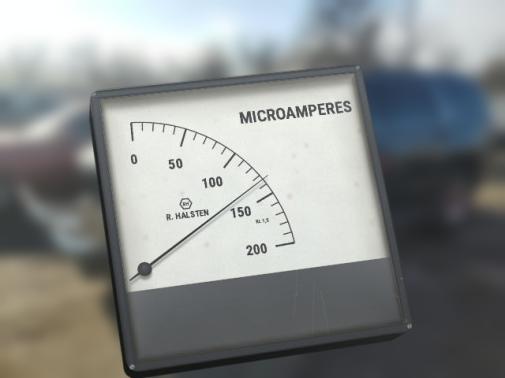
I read {"value": 135, "unit": "µA"}
